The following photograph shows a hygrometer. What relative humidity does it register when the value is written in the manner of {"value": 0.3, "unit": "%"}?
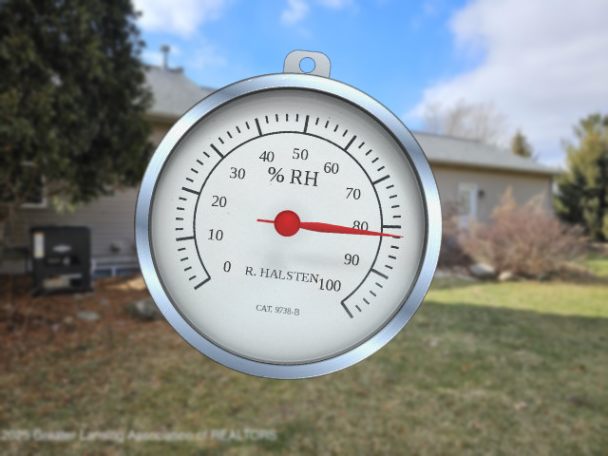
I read {"value": 82, "unit": "%"}
